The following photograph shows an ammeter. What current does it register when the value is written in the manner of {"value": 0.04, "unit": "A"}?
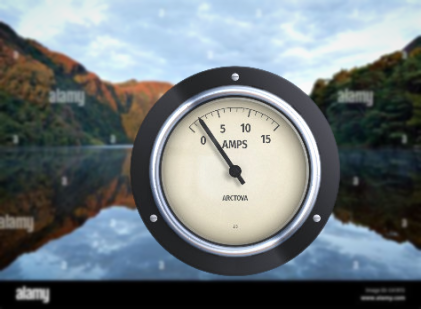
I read {"value": 2, "unit": "A"}
